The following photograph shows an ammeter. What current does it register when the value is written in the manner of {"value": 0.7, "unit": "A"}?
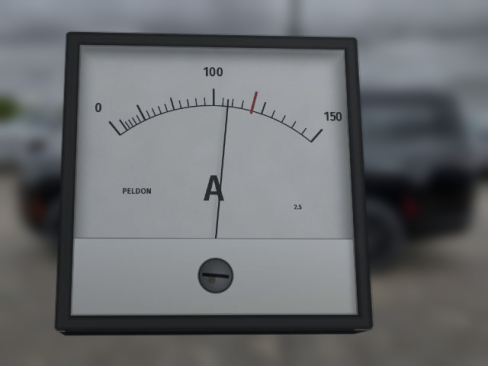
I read {"value": 107.5, "unit": "A"}
